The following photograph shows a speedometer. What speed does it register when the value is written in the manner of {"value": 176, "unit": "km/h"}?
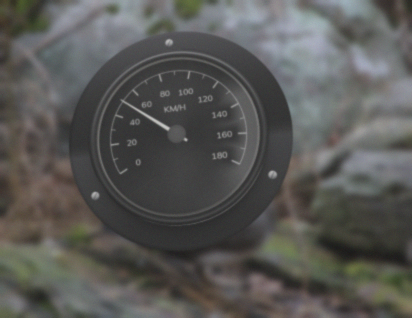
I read {"value": 50, "unit": "km/h"}
